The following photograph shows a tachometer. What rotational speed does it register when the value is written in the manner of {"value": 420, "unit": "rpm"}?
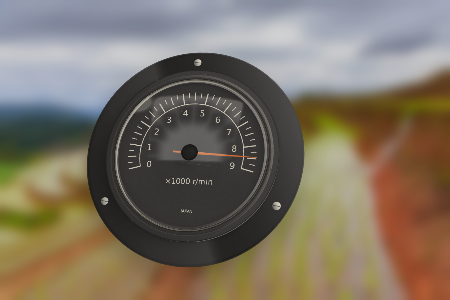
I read {"value": 8500, "unit": "rpm"}
